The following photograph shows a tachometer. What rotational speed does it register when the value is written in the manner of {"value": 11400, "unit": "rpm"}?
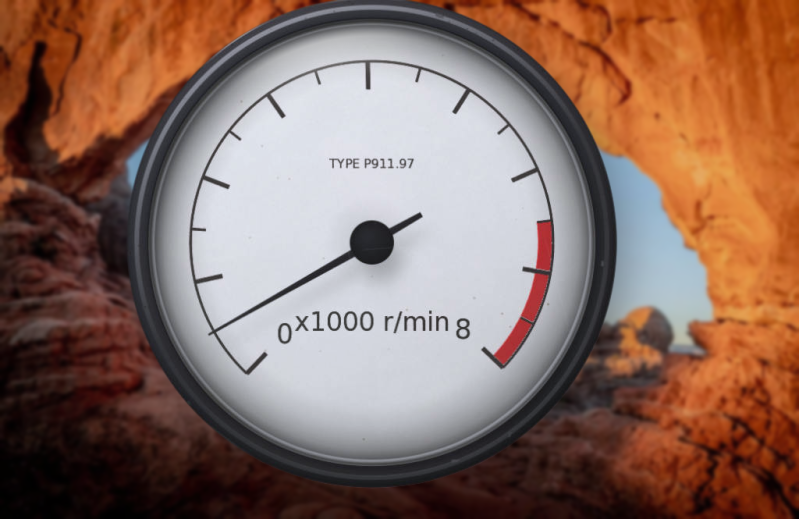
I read {"value": 500, "unit": "rpm"}
